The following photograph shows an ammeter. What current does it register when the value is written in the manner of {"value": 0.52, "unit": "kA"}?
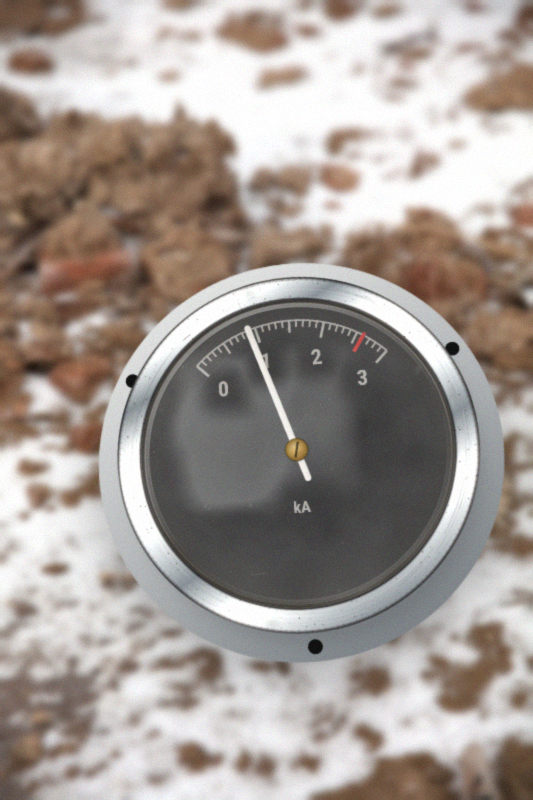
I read {"value": 0.9, "unit": "kA"}
